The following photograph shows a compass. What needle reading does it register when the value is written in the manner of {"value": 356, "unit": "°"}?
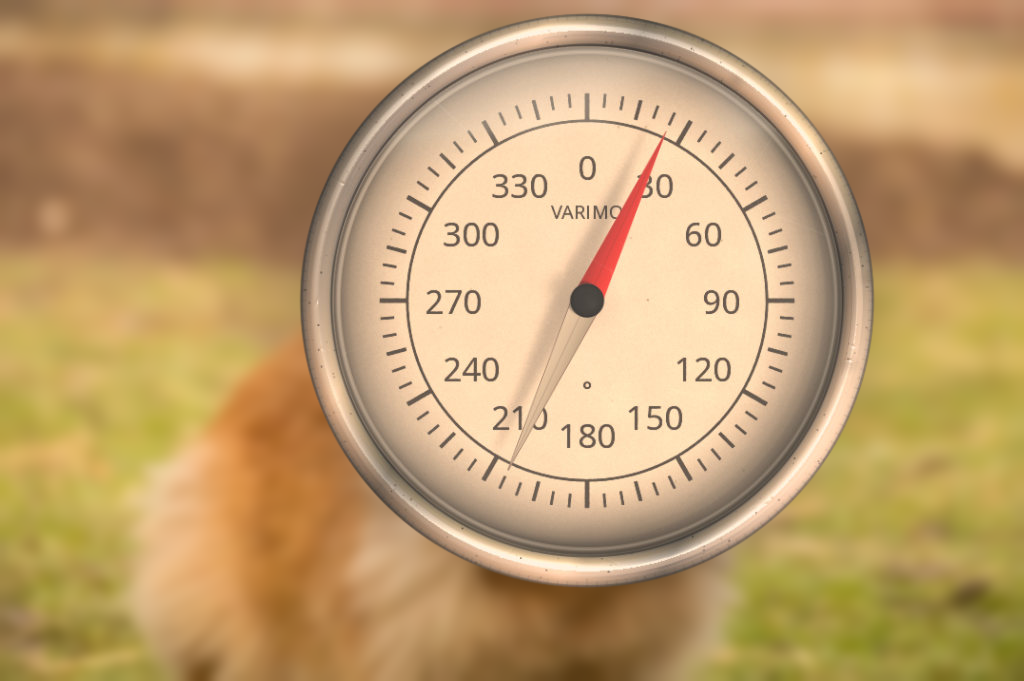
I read {"value": 25, "unit": "°"}
